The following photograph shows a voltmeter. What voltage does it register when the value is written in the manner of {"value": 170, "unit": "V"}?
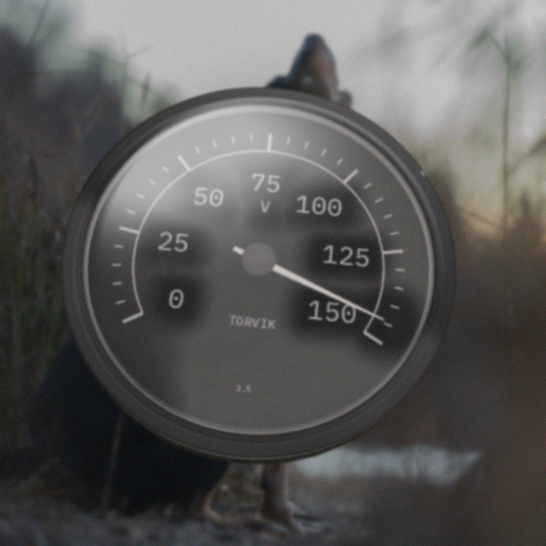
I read {"value": 145, "unit": "V"}
